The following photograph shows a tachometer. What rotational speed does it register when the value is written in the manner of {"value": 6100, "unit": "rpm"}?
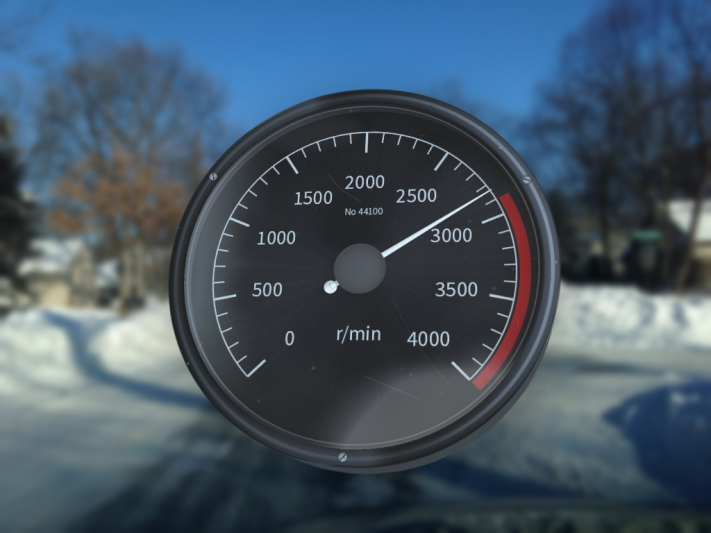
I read {"value": 2850, "unit": "rpm"}
